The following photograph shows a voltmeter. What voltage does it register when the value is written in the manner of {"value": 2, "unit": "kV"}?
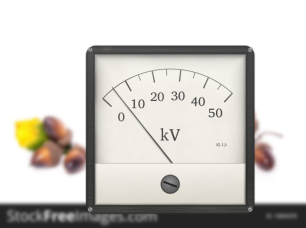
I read {"value": 5, "unit": "kV"}
